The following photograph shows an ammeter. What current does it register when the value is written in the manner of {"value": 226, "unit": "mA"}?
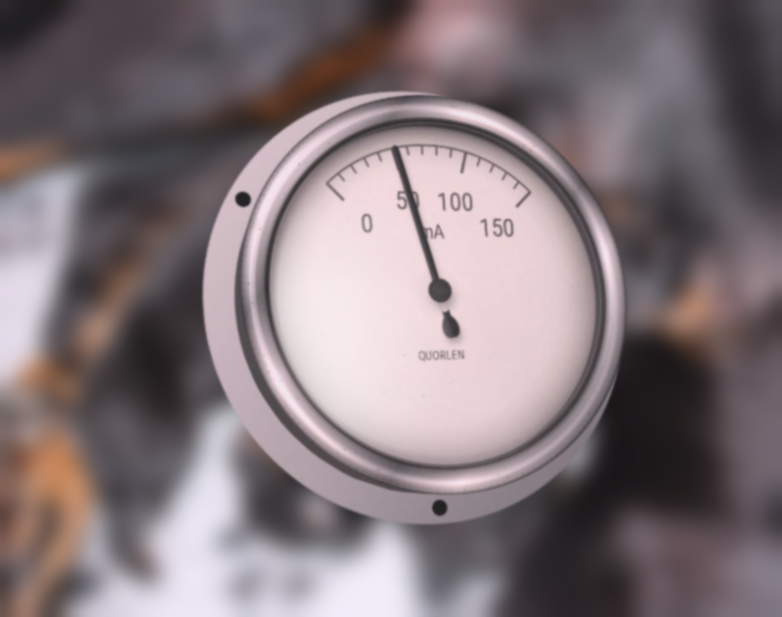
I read {"value": 50, "unit": "mA"}
